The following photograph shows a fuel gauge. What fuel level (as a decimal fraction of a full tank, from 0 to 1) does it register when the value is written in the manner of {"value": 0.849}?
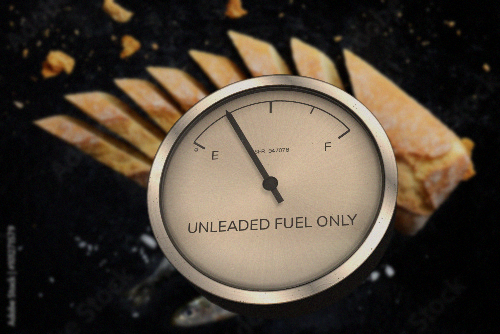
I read {"value": 0.25}
